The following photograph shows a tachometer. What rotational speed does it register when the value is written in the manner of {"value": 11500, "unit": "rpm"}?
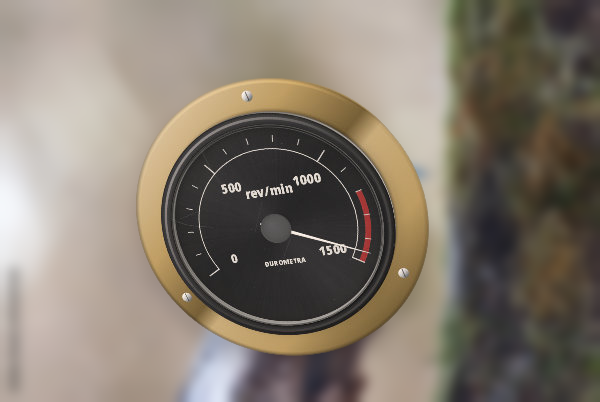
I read {"value": 1450, "unit": "rpm"}
